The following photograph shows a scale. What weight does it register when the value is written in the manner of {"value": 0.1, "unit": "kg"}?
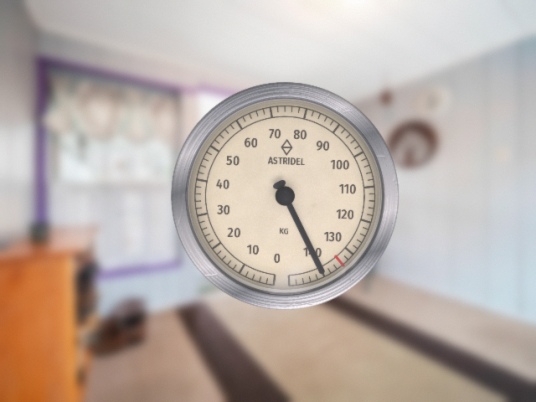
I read {"value": 140, "unit": "kg"}
